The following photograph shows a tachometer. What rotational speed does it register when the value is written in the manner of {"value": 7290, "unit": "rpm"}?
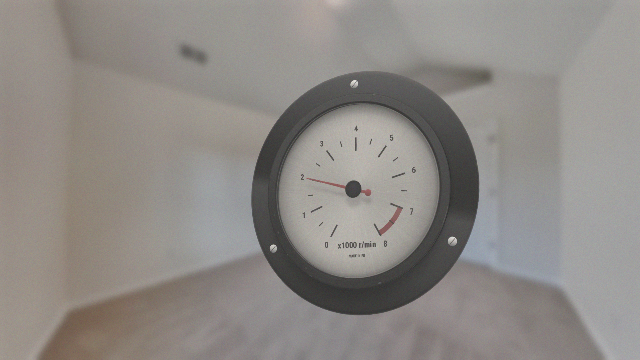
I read {"value": 2000, "unit": "rpm"}
